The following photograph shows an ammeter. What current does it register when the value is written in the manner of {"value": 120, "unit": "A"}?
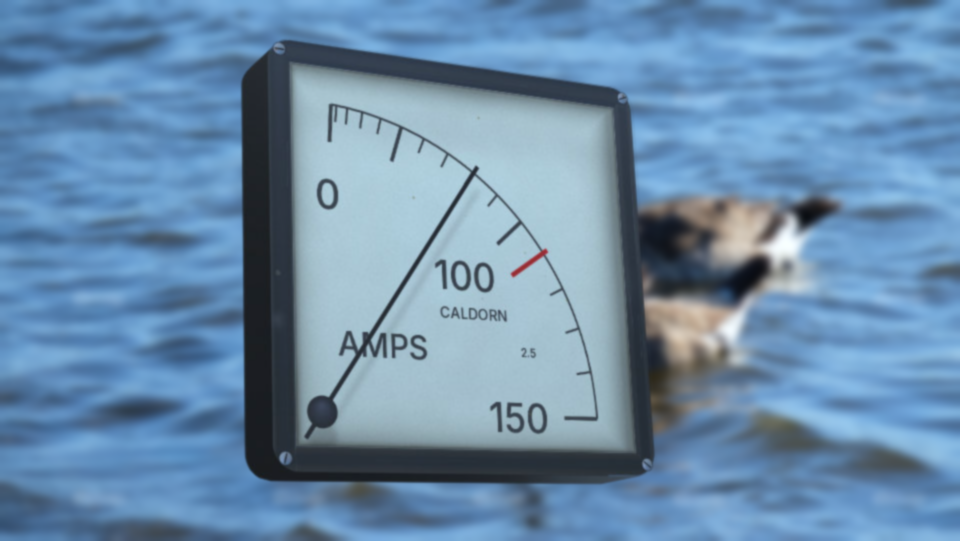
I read {"value": 80, "unit": "A"}
